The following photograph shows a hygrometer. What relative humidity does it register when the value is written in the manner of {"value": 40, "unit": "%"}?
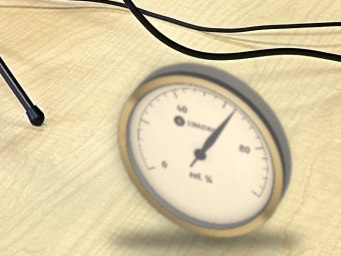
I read {"value": 64, "unit": "%"}
